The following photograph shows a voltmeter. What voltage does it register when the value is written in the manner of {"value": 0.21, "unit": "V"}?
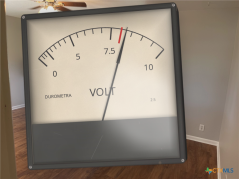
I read {"value": 8.25, "unit": "V"}
